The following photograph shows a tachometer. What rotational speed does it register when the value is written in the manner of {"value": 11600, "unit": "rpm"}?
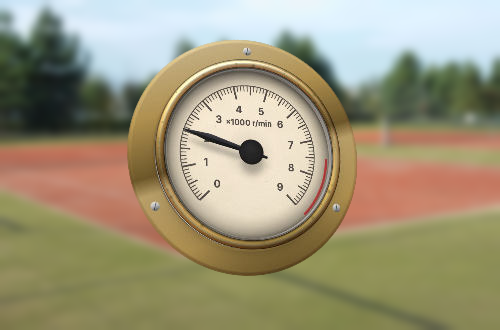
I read {"value": 2000, "unit": "rpm"}
